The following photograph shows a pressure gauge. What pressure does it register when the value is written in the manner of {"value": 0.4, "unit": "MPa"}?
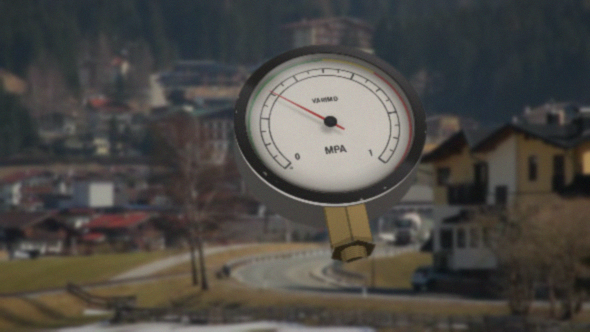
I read {"value": 0.3, "unit": "MPa"}
